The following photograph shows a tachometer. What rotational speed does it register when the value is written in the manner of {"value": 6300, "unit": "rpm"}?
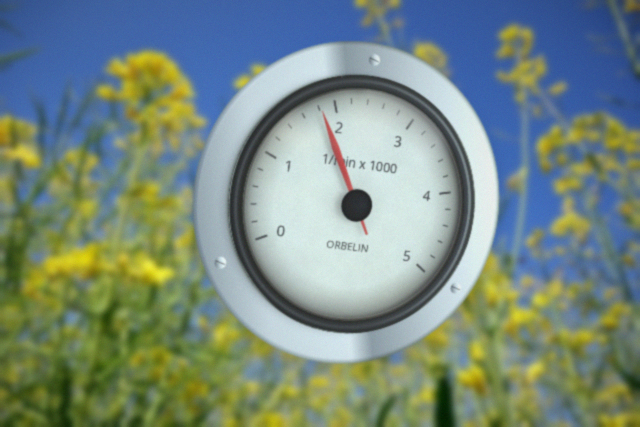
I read {"value": 1800, "unit": "rpm"}
